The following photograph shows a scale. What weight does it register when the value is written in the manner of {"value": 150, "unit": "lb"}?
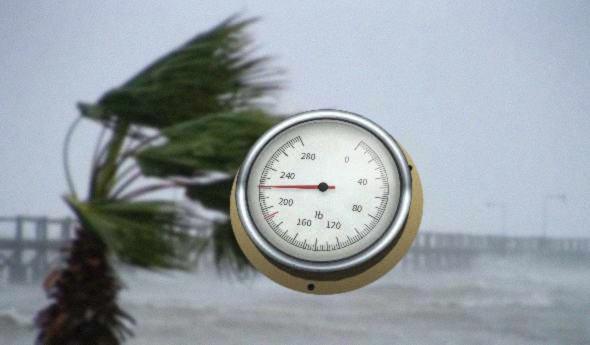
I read {"value": 220, "unit": "lb"}
